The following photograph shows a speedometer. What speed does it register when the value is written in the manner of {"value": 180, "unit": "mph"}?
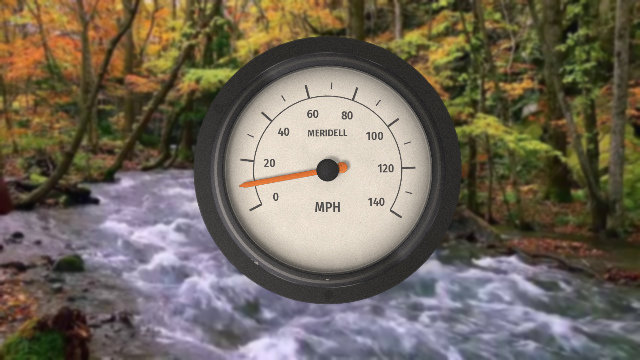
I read {"value": 10, "unit": "mph"}
